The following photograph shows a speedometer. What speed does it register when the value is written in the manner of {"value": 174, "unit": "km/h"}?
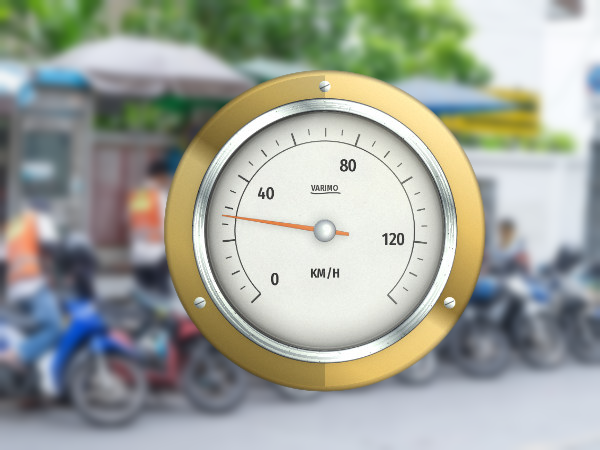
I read {"value": 27.5, "unit": "km/h"}
